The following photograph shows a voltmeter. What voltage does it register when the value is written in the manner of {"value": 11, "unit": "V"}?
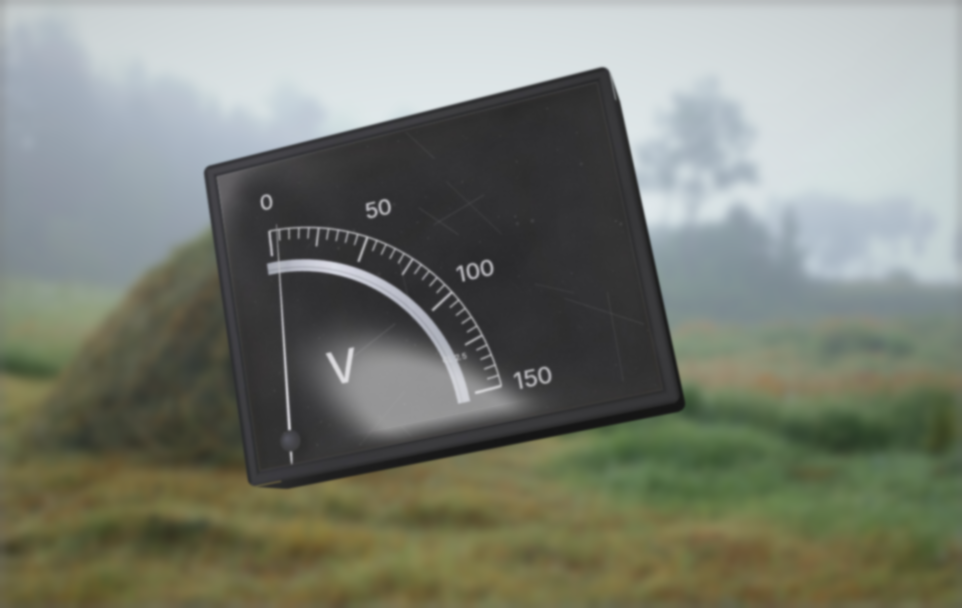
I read {"value": 5, "unit": "V"}
